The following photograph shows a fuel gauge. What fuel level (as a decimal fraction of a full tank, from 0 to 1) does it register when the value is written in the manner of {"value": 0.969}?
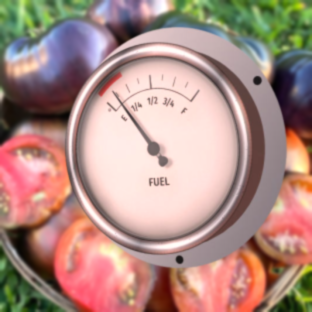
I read {"value": 0.125}
